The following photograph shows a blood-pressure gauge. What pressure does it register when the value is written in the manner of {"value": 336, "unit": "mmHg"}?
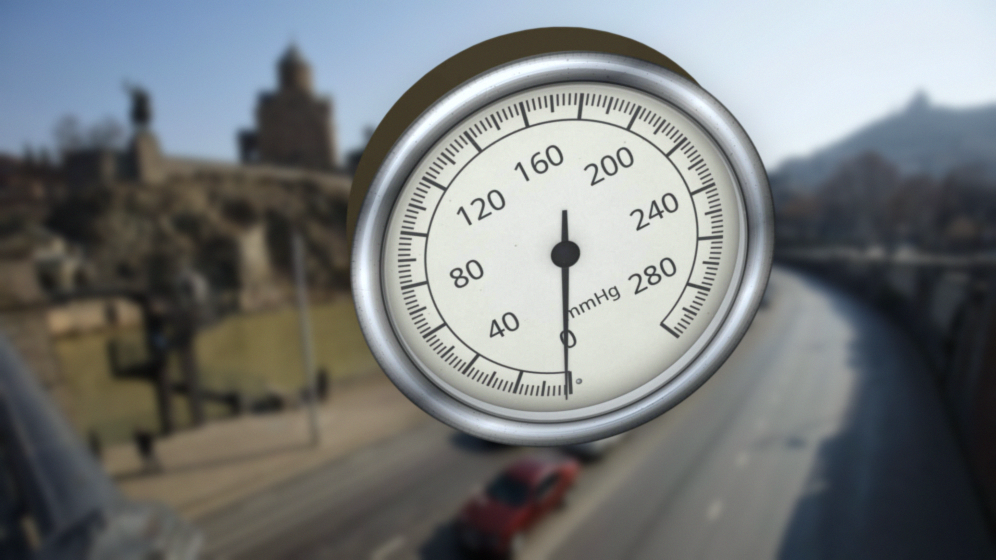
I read {"value": 2, "unit": "mmHg"}
